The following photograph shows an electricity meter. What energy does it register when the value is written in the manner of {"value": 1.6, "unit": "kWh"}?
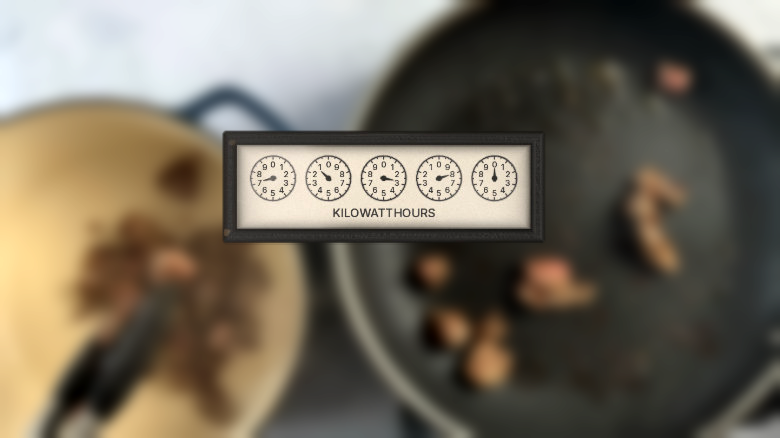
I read {"value": 71280, "unit": "kWh"}
